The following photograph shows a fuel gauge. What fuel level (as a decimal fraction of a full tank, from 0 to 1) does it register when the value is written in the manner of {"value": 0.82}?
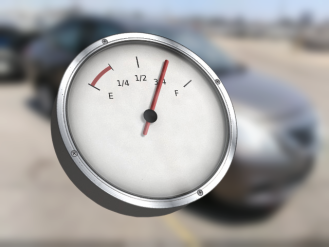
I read {"value": 0.75}
